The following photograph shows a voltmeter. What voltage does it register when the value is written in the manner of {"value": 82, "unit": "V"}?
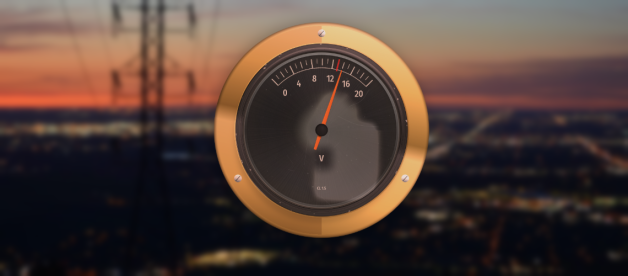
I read {"value": 14, "unit": "V"}
